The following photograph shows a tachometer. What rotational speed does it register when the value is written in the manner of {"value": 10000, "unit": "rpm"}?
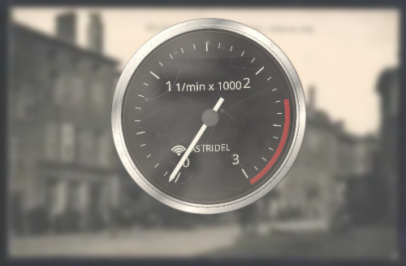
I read {"value": 50, "unit": "rpm"}
